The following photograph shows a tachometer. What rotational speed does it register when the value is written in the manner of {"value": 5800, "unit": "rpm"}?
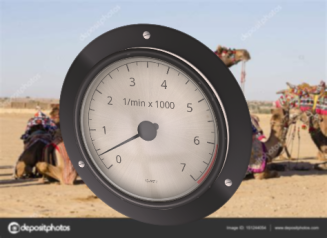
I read {"value": 375, "unit": "rpm"}
